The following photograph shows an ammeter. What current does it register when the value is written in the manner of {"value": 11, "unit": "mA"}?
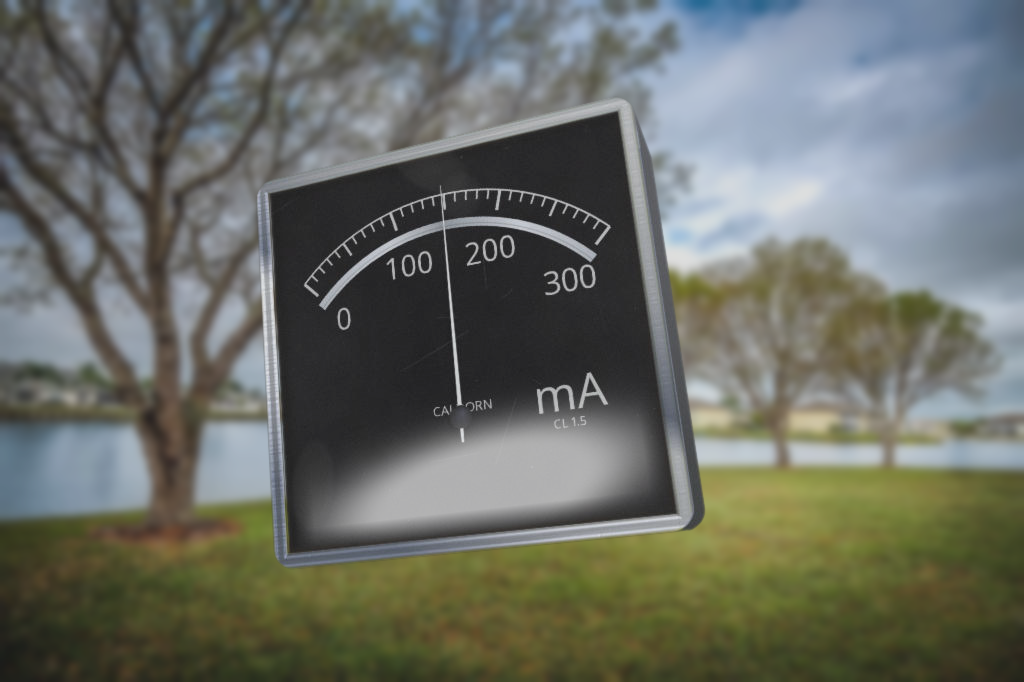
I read {"value": 150, "unit": "mA"}
